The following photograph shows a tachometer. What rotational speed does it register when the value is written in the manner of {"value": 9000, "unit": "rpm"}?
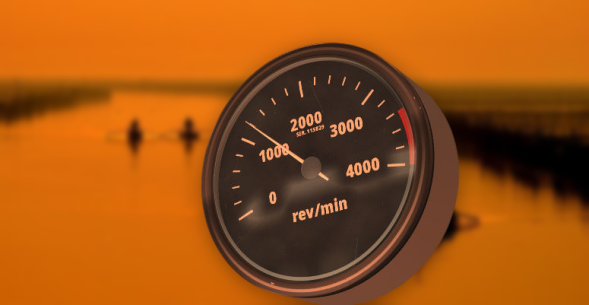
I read {"value": 1200, "unit": "rpm"}
